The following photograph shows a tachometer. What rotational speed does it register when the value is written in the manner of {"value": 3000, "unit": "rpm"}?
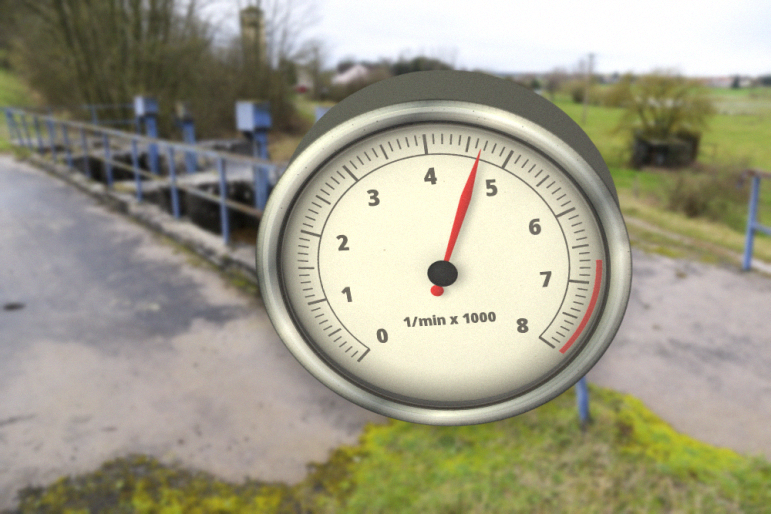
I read {"value": 4650, "unit": "rpm"}
